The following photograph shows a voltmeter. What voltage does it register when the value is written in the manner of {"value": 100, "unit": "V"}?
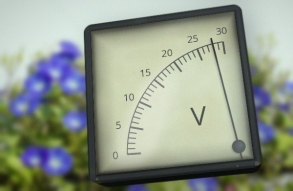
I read {"value": 28, "unit": "V"}
